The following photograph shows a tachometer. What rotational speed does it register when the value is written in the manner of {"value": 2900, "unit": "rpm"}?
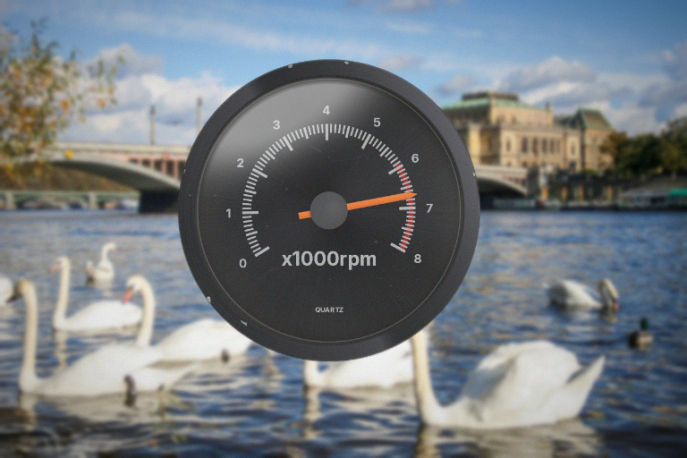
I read {"value": 6700, "unit": "rpm"}
